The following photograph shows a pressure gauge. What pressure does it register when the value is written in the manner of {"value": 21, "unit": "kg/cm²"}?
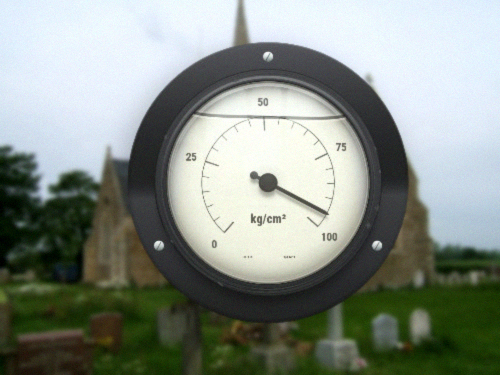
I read {"value": 95, "unit": "kg/cm²"}
